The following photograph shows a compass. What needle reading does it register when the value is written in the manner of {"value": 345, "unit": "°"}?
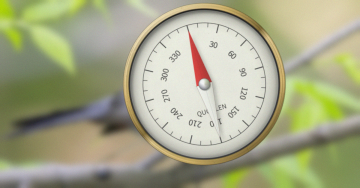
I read {"value": 0, "unit": "°"}
